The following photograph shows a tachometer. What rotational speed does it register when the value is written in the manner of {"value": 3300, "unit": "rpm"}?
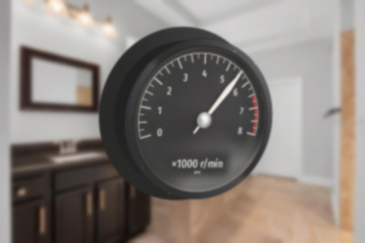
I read {"value": 5500, "unit": "rpm"}
